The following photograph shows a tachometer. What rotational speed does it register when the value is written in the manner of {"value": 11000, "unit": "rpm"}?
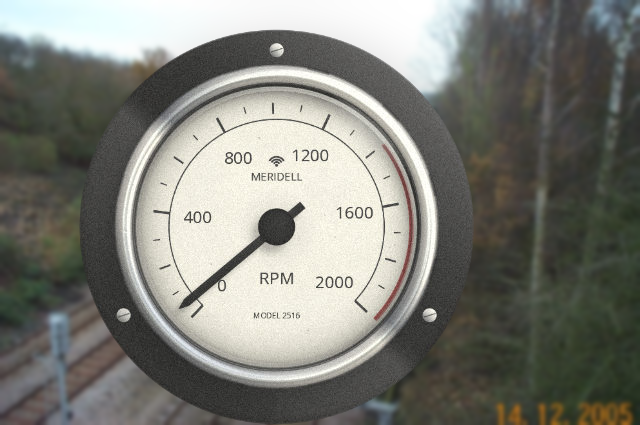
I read {"value": 50, "unit": "rpm"}
